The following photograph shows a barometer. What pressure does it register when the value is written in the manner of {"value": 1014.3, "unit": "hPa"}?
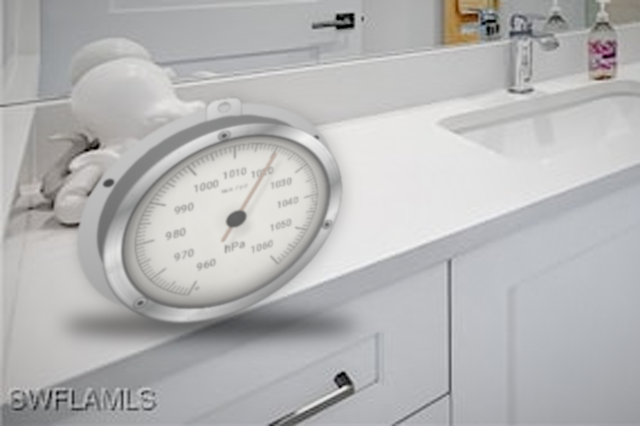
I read {"value": 1020, "unit": "hPa"}
